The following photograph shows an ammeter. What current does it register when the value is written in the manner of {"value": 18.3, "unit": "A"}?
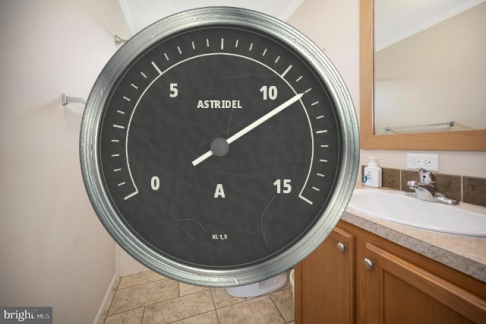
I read {"value": 11, "unit": "A"}
